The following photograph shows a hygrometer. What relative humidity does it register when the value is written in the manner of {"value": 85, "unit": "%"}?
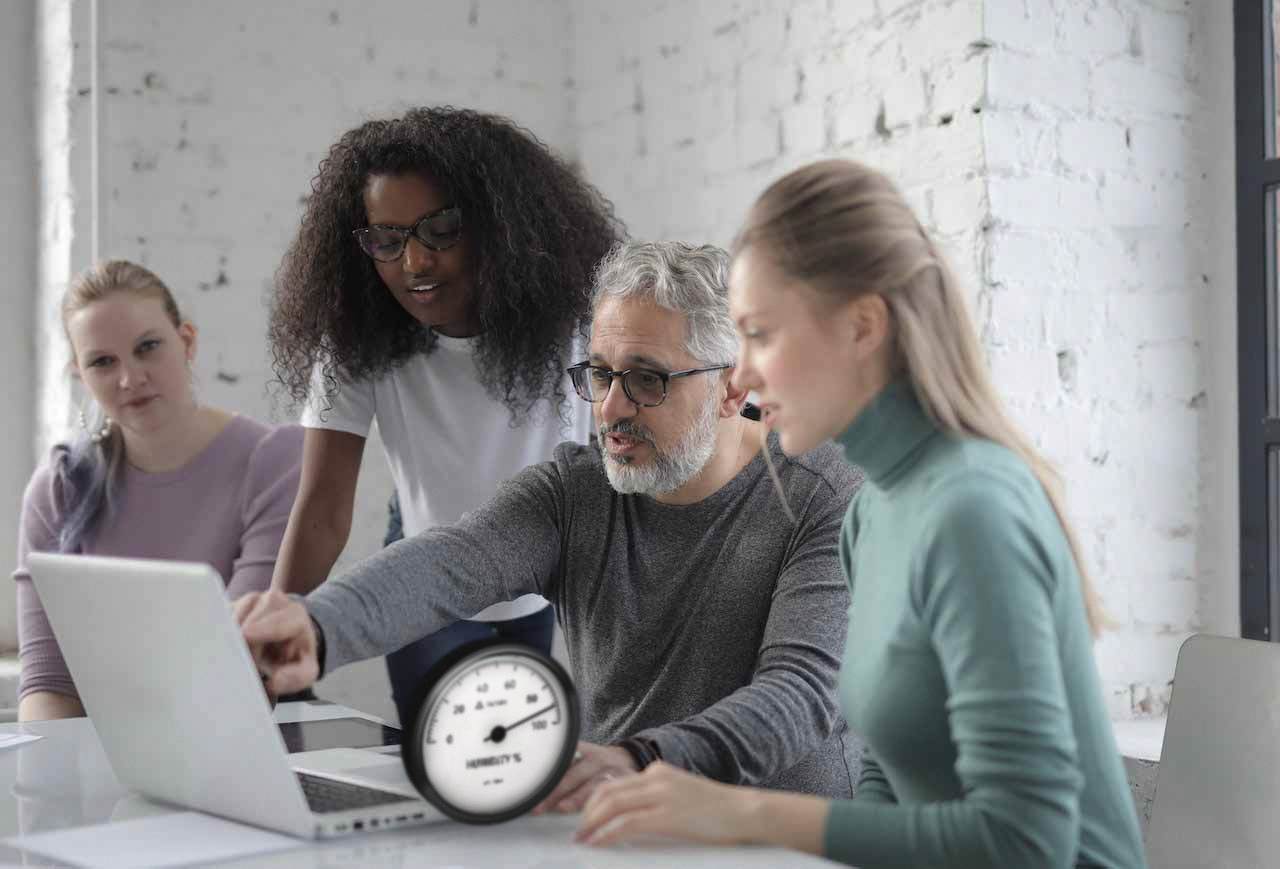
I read {"value": 90, "unit": "%"}
